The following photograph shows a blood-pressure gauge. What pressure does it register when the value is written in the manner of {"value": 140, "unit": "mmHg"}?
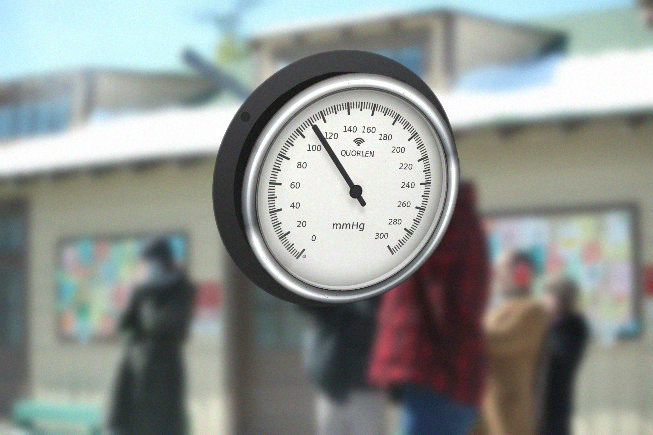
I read {"value": 110, "unit": "mmHg"}
